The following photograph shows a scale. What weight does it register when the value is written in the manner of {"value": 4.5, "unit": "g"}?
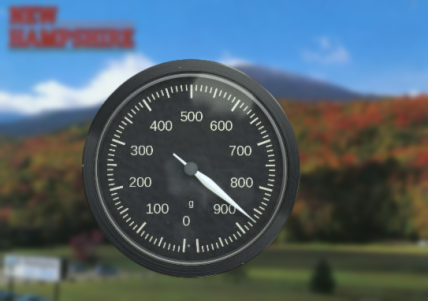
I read {"value": 870, "unit": "g"}
